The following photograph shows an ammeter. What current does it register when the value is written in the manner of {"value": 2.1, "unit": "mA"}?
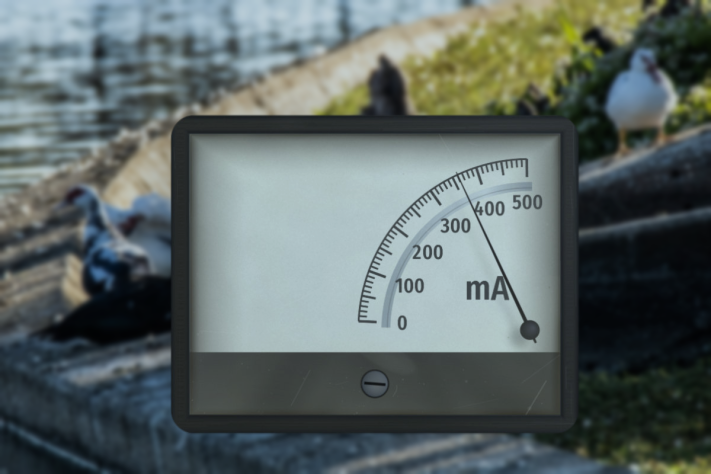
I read {"value": 360, "unit": "mA"}
